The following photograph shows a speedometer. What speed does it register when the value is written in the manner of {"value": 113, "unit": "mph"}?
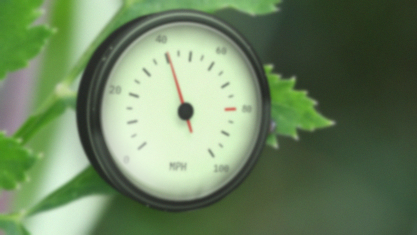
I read {"value": 40, "unit": "mph"}
